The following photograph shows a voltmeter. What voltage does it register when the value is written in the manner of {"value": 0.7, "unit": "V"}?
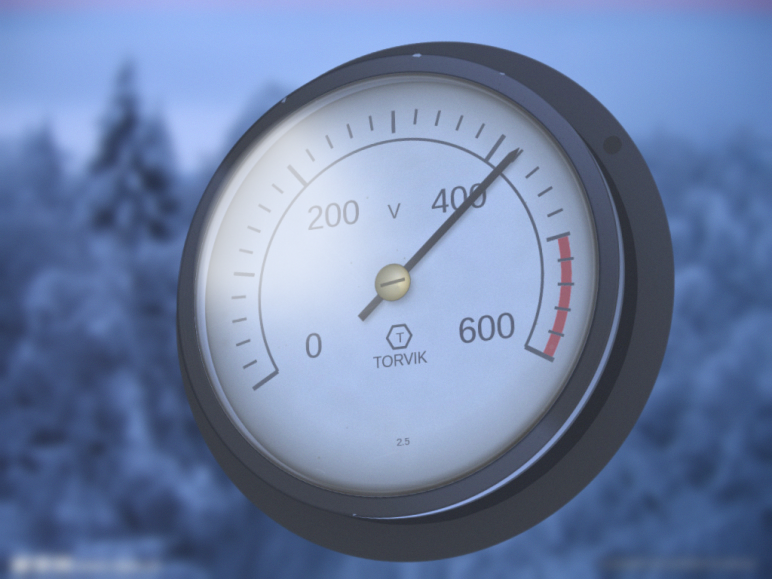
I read {"value": 420, "unit": "V"}
